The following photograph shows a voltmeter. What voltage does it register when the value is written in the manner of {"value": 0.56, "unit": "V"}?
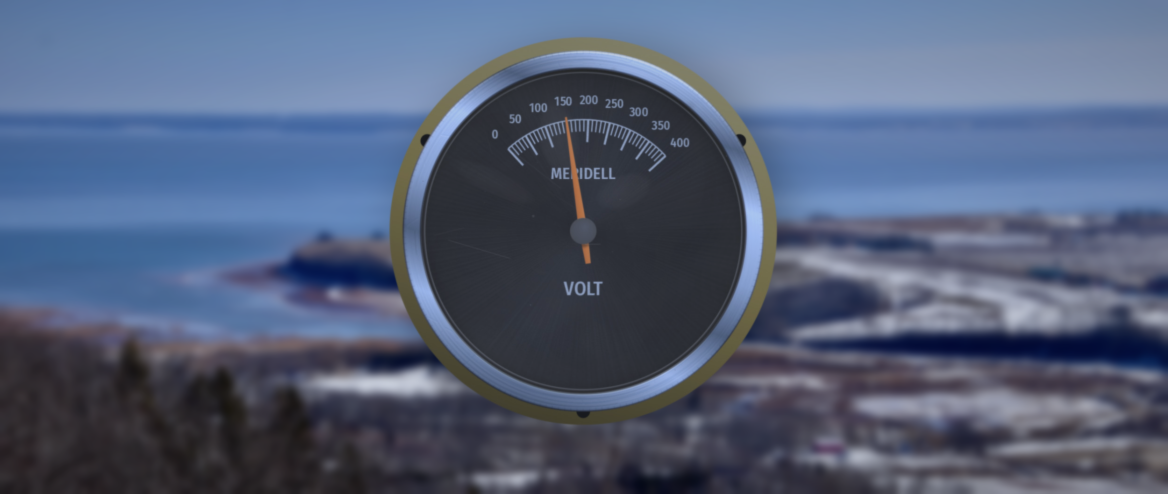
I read {"value": 150, "unit": "V"}
